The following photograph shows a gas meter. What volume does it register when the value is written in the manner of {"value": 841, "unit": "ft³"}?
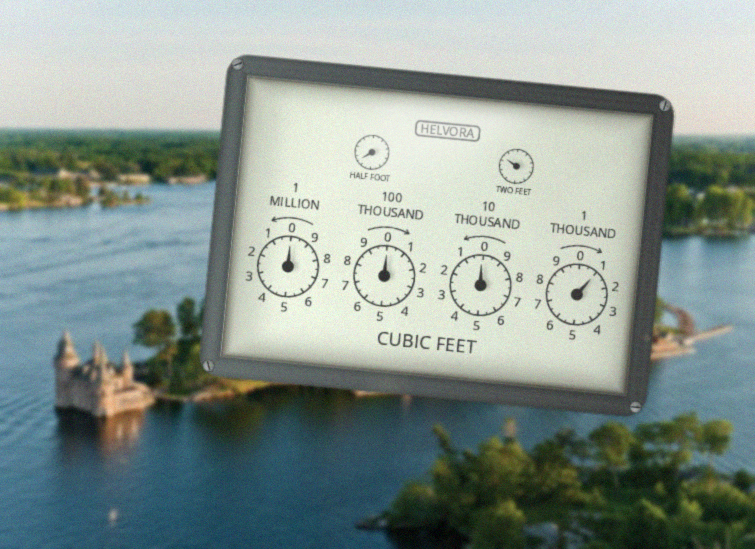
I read {"value": 100, "unit": "ft³"}
